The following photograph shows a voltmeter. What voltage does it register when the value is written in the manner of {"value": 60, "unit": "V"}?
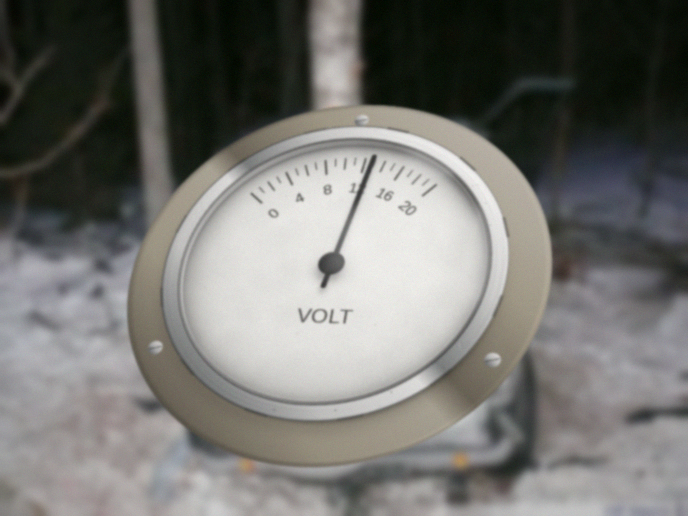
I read {"value": 13, "unit": "V"}
